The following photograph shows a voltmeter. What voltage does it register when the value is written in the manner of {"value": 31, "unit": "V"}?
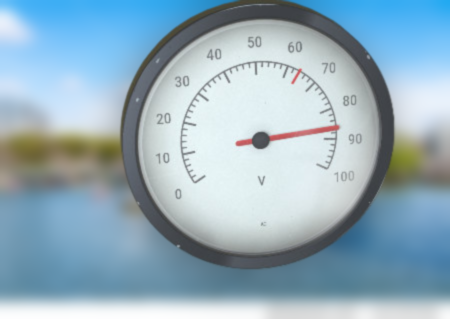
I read {"value": 86, "unit": "V"}
